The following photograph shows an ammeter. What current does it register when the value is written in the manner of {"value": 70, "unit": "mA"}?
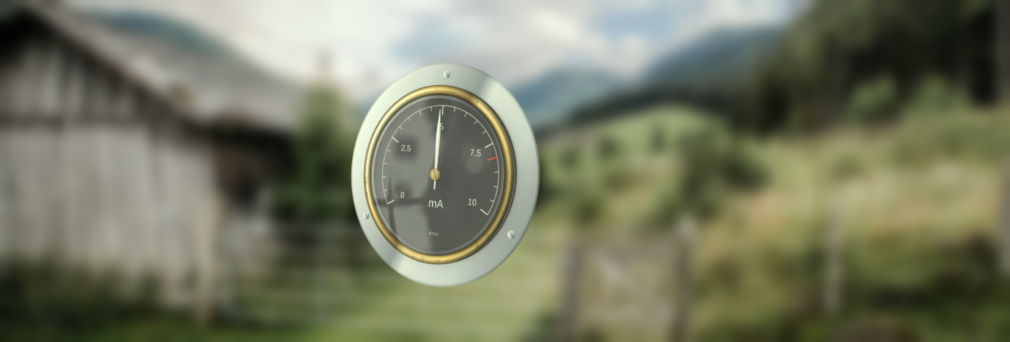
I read {"value": 5, "unit": "mA"}
